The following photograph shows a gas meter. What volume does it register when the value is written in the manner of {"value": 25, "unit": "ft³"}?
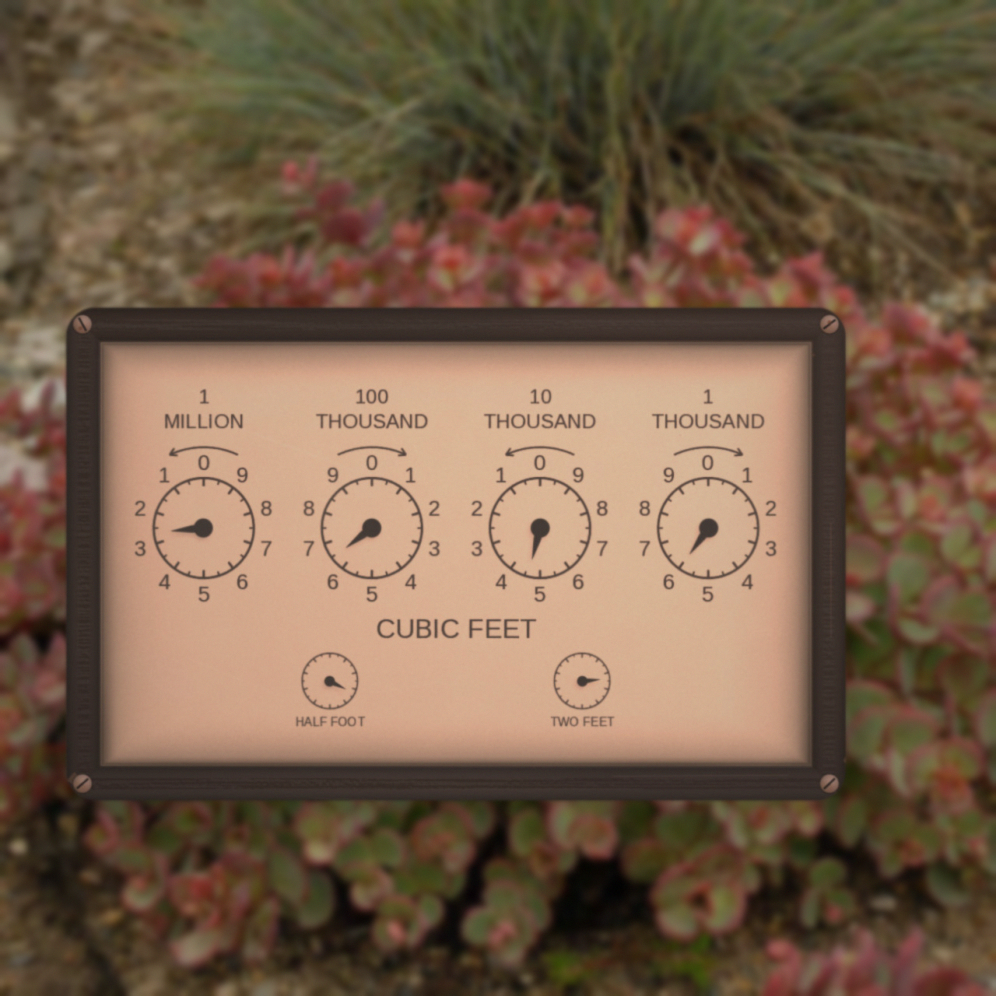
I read {"value": 264600, "unit": "ft³"}
